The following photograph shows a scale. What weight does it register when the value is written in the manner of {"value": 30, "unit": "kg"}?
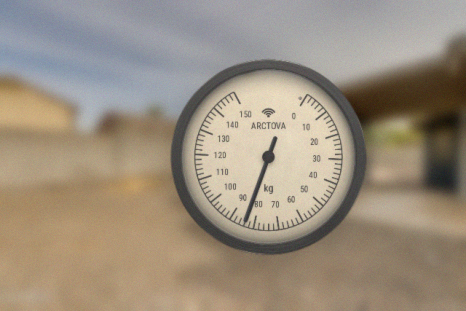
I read {"value": 84, "unit": "kg"}
